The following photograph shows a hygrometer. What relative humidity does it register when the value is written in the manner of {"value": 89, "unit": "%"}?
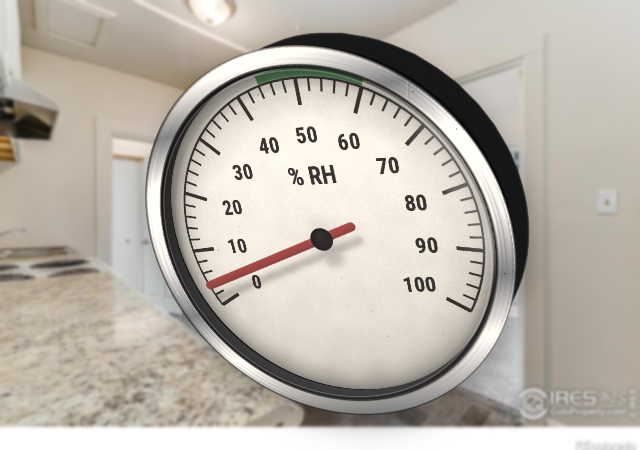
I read {"value": 4, "unit": "%"}
